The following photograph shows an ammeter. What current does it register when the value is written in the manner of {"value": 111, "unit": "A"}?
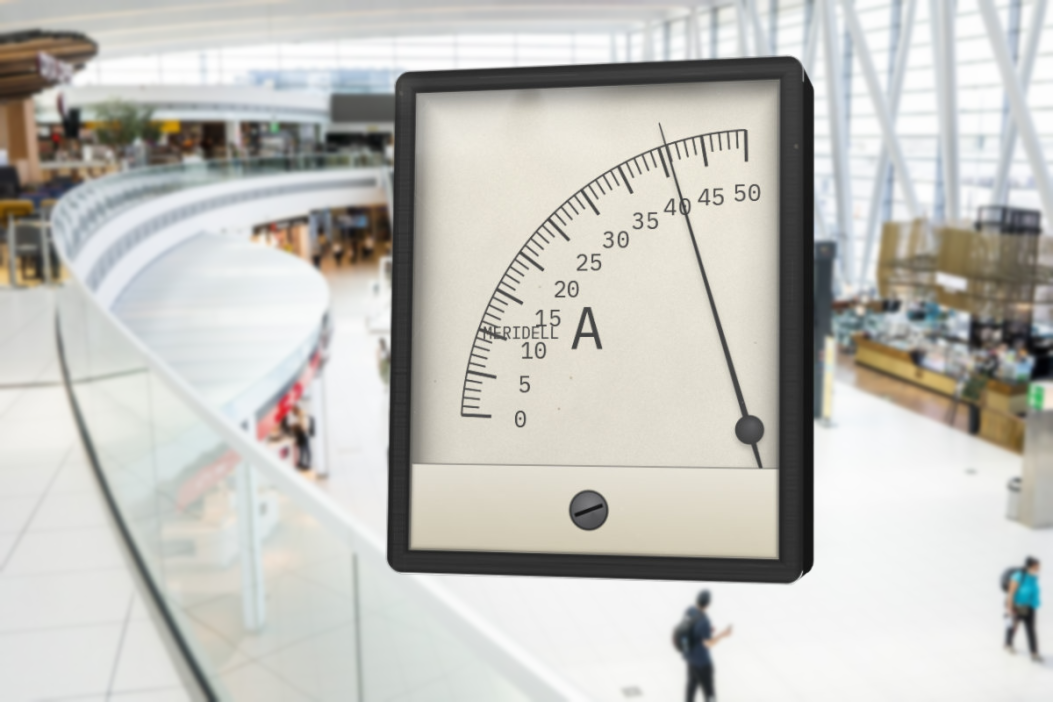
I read {"value": 41, "unit": "A"}
